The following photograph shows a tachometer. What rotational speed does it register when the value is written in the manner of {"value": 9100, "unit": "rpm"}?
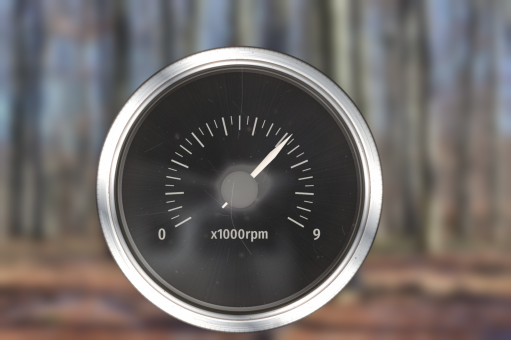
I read {"value": 6125, "unit": "rpm"}
